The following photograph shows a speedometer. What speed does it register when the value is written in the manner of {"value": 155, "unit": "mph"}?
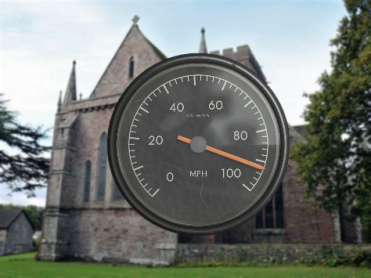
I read {"value": 92, "unit": "mph"}
